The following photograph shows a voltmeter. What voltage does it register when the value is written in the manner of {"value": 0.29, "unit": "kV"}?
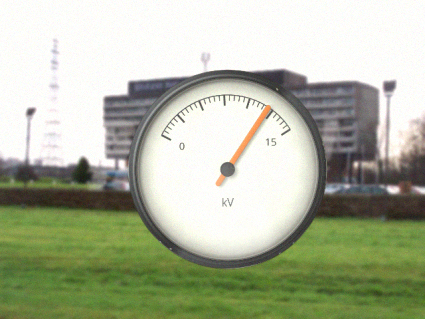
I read {"value": 12, "unit": "kV"}
